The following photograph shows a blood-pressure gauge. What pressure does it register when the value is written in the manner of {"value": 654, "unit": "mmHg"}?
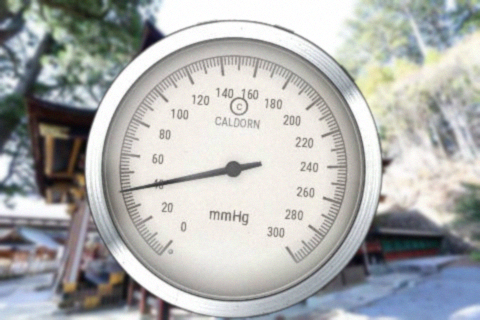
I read {"value": 40, "unit": "mmHg"}
